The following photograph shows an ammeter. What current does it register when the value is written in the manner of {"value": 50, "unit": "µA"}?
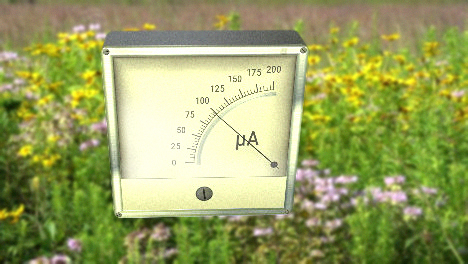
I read {"value": 100, "unit": "µA"}
